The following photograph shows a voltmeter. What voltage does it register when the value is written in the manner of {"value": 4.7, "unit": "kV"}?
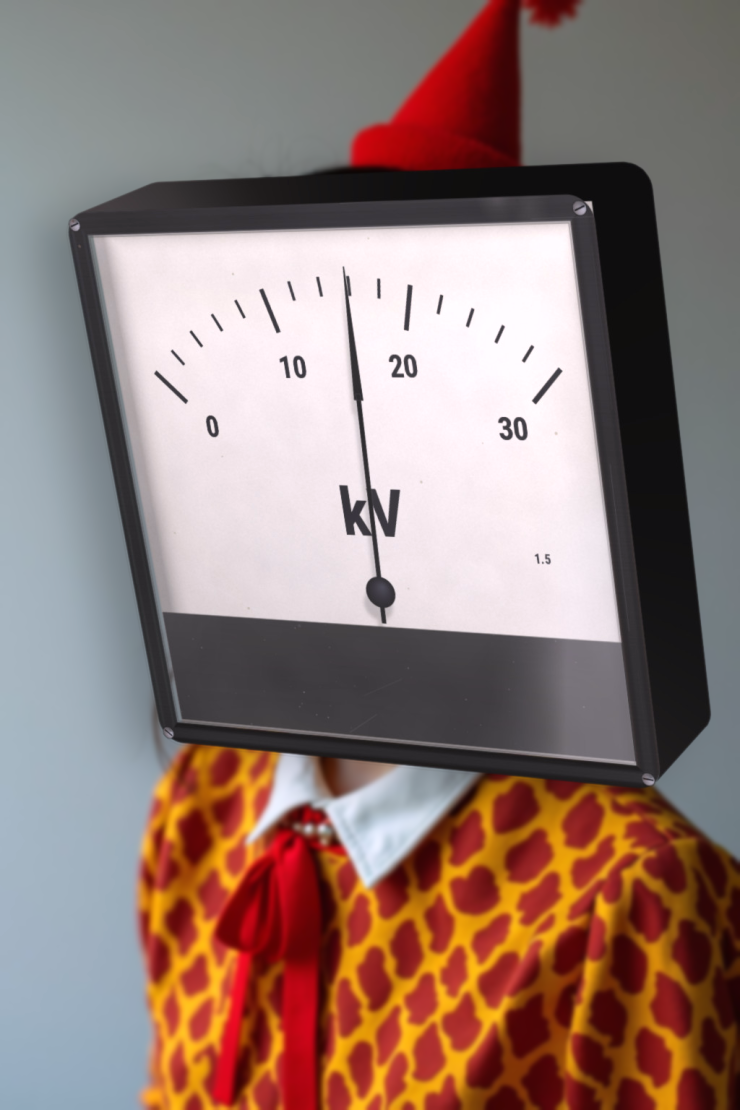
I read {"value": 16, "unit": "kV"}
